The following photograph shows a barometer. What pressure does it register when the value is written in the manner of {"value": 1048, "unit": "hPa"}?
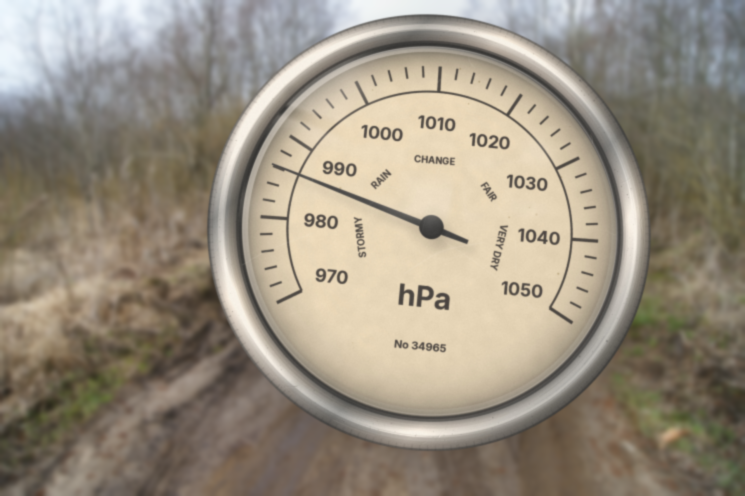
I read {"value": 986, "unit": "hPa"}
